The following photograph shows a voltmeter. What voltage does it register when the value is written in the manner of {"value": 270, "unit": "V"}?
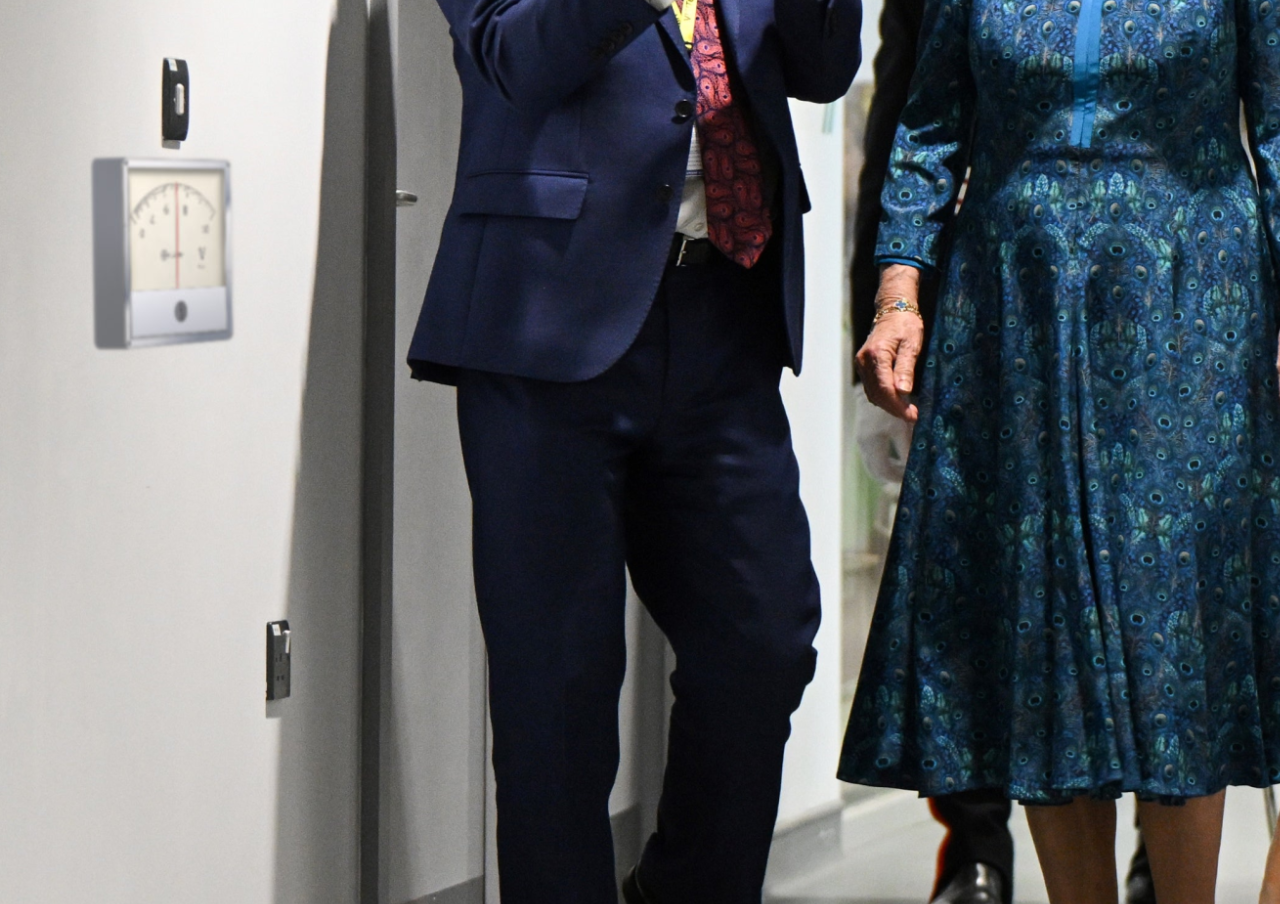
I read {"value": 7, "unit": "V"}
